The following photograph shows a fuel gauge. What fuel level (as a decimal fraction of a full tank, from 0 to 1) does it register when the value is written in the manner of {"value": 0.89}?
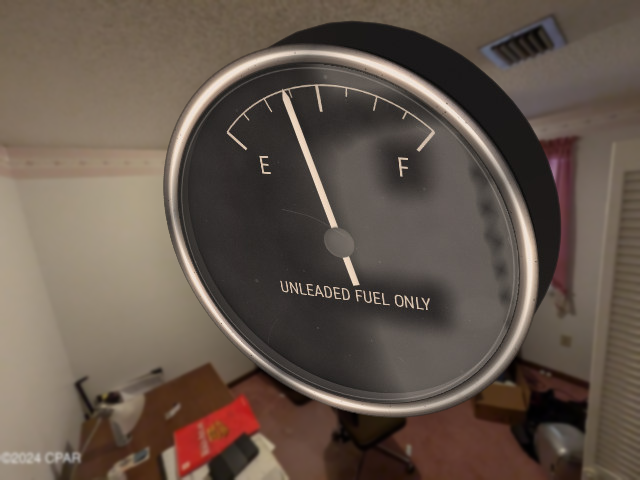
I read {"value": 0.375}
